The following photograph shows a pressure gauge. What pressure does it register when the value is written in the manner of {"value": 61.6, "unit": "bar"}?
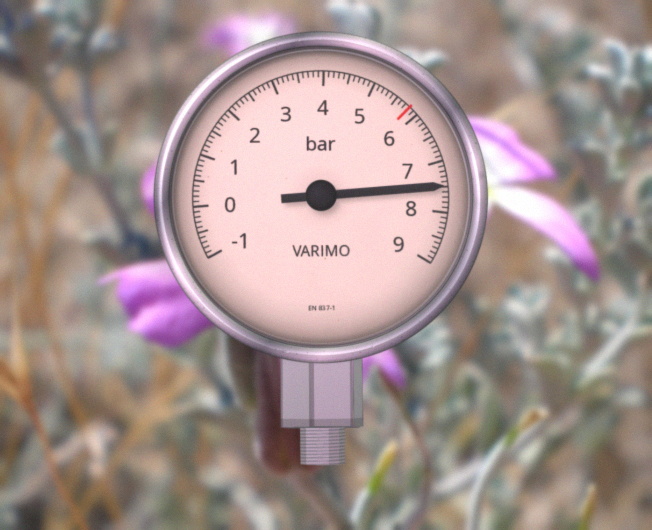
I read {"value": 7.5, "unit": "bar"}
